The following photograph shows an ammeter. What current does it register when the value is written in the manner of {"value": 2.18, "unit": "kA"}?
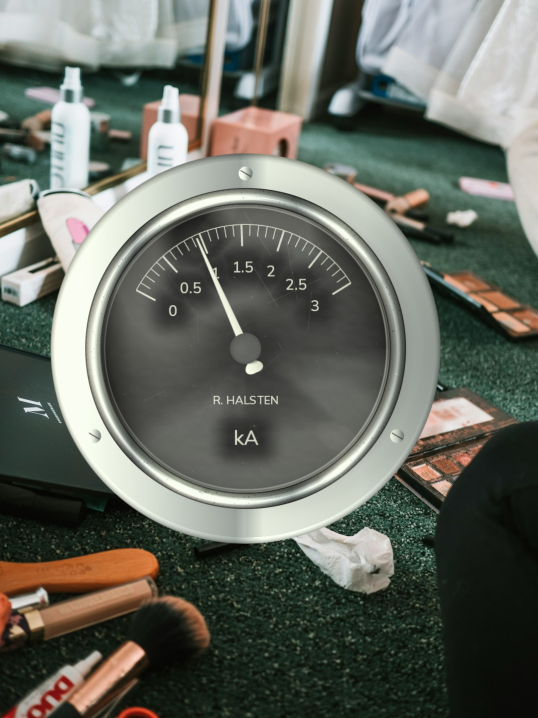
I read {"value": 0.95, "unit": "kA"}
